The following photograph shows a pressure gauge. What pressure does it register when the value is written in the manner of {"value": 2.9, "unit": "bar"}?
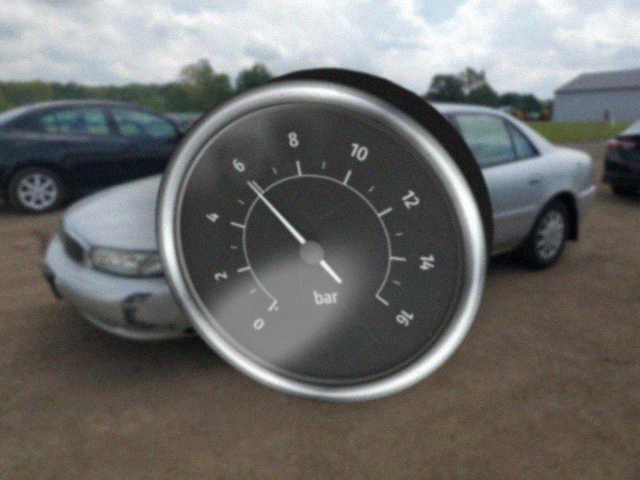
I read {"value": 6, "unit": "bar"}
